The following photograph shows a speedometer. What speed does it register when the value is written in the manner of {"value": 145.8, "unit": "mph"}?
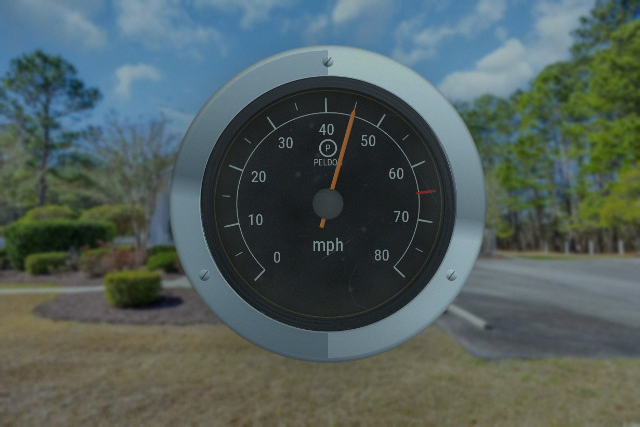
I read {"value": 45, "unit": "mph"}
